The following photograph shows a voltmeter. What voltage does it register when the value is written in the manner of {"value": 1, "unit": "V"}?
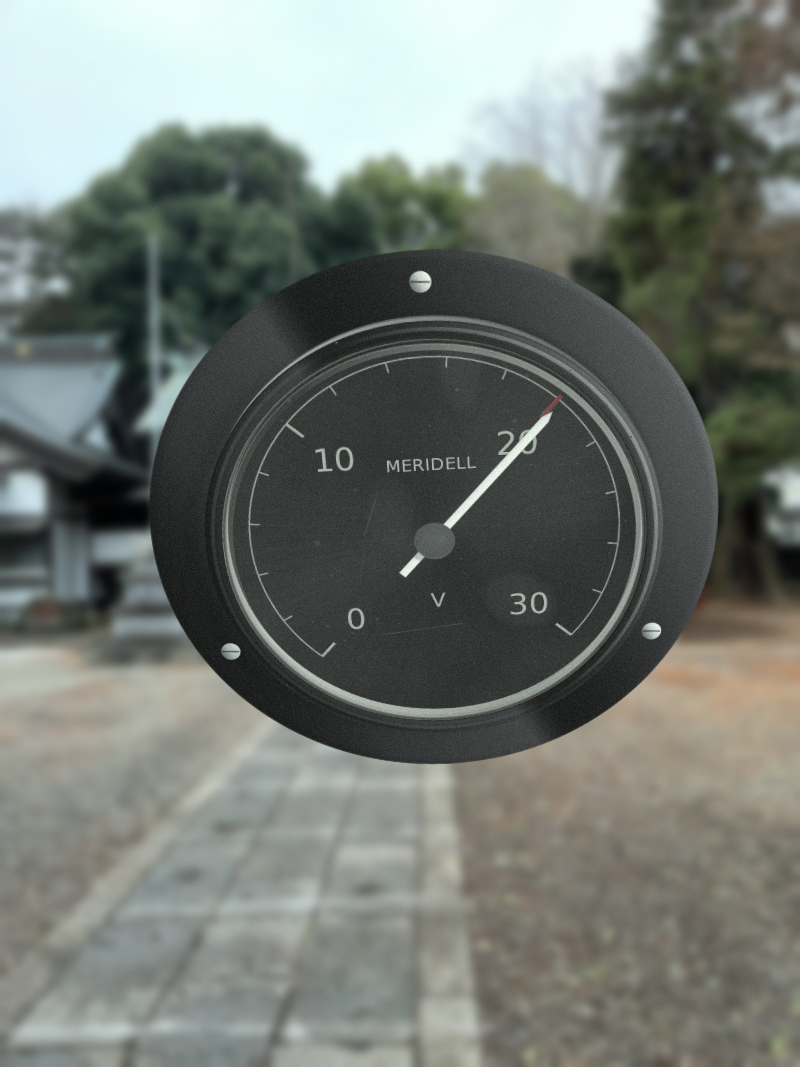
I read {"value": 20, "unit": "V"}
